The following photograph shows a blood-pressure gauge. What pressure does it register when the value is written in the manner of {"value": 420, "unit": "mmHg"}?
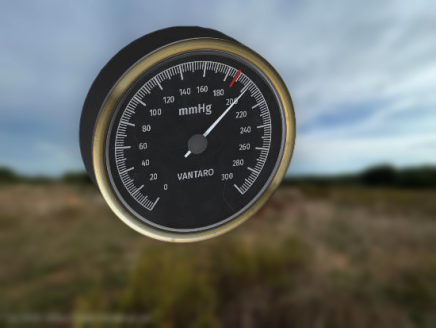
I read {"value": 200, "unit": "mmHg"}
